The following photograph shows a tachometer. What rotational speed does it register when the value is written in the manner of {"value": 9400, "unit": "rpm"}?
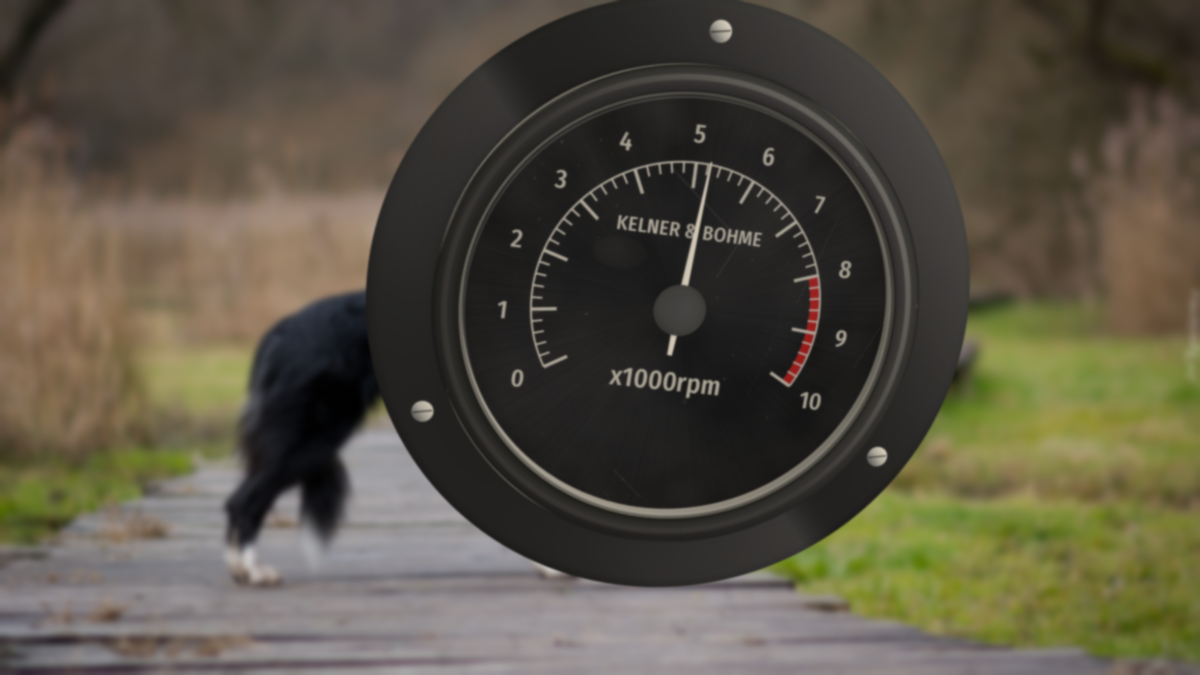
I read {"value": 5200, "unit": "rpm"}
